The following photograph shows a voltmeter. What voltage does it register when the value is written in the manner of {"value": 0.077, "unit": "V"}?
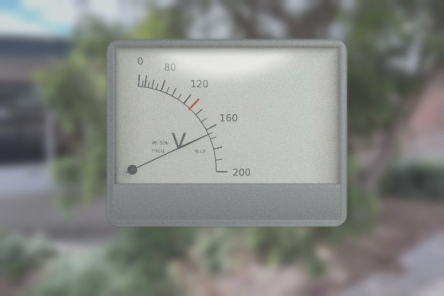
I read {"value": 165, "unit": "V"}
